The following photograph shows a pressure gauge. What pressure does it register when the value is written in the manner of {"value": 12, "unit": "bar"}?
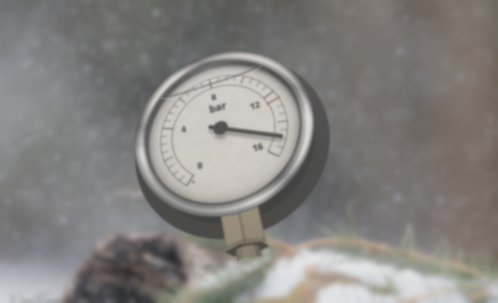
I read {"value": 15, "unit": "bar"}
